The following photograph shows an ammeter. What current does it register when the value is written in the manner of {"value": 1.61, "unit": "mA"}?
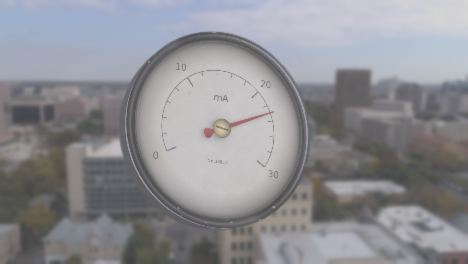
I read {"value": 23, "unit": "mA"}
